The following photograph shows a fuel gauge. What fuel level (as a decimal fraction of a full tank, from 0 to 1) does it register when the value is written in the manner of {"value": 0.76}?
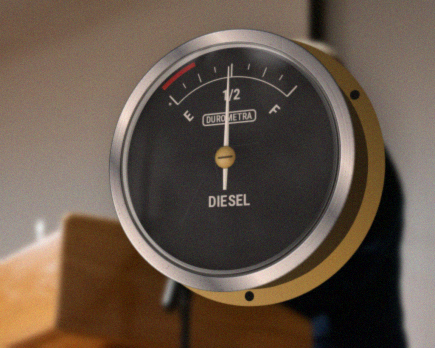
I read {"value": 0.5}
